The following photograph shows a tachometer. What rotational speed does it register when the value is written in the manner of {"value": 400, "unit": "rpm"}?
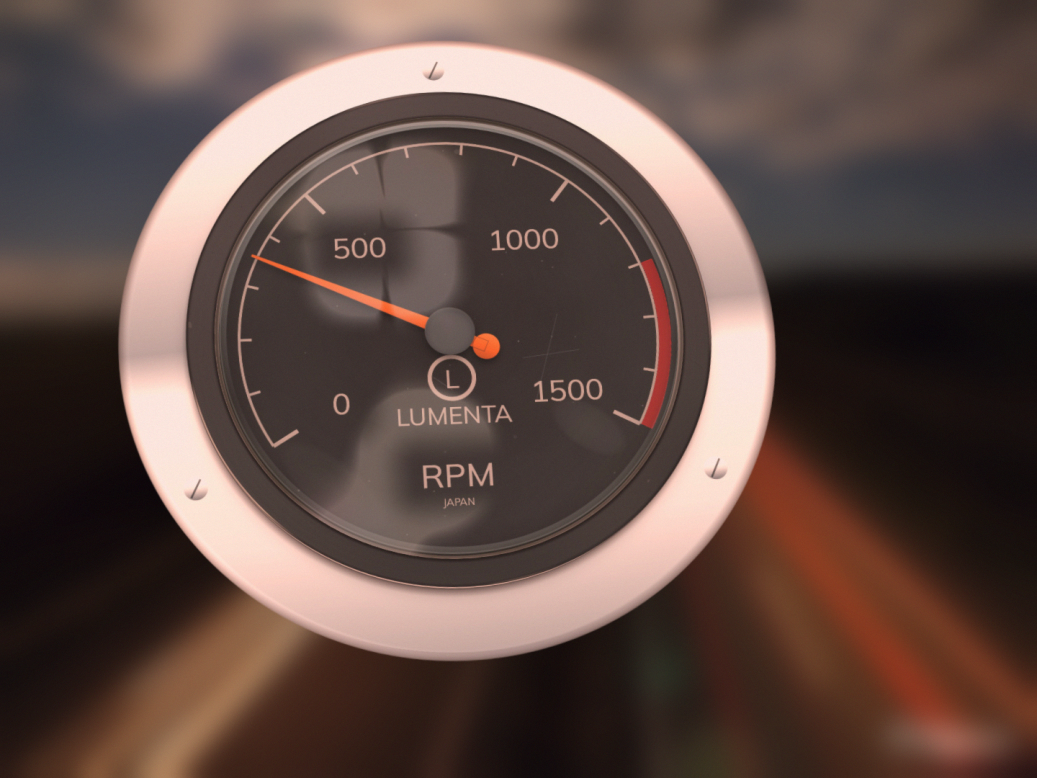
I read {"value": 350, "unit": "rpm"}
